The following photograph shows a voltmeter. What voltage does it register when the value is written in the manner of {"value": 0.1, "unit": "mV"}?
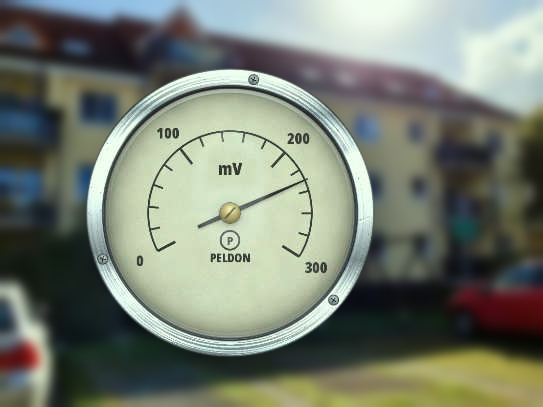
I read {"value": 230, "unit": "mV"}
